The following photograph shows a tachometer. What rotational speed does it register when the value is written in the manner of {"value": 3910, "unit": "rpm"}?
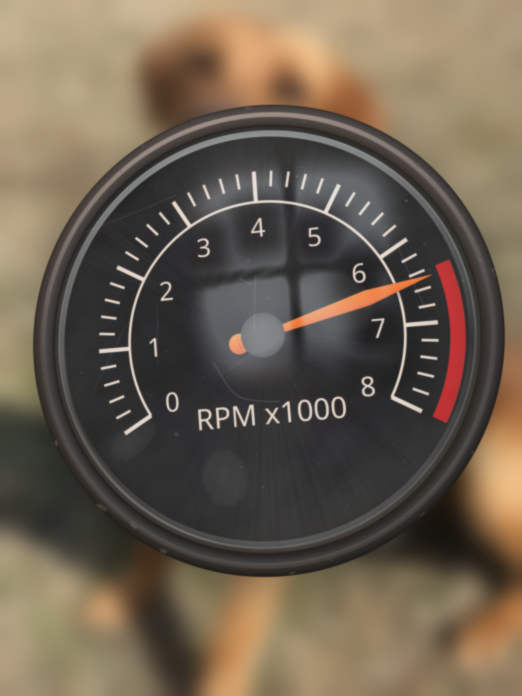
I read {"value": 6500, "unit": "rpm"}
